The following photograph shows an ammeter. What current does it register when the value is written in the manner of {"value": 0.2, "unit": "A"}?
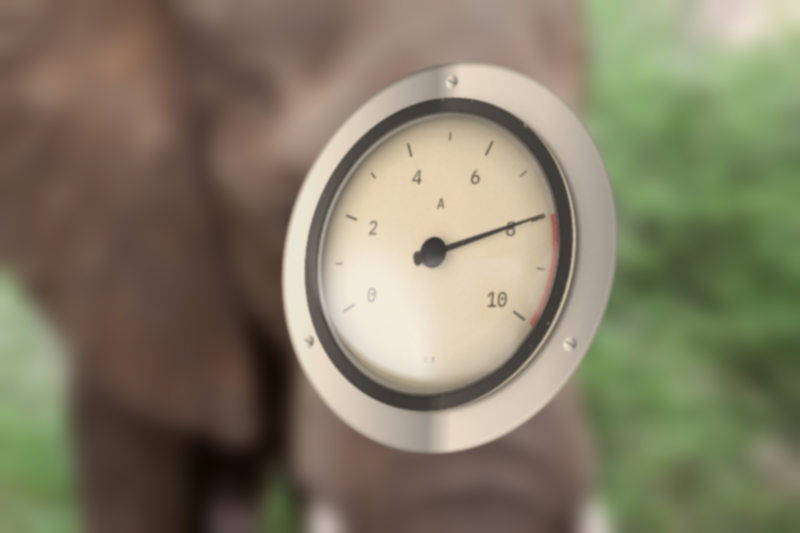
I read {"value": 8, "unit": "A"}
